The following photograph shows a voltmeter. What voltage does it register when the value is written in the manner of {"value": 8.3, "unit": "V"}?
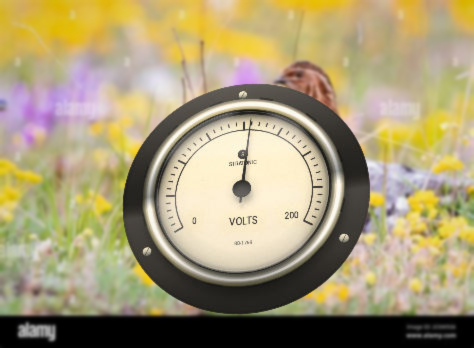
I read {"value": 105, "unit": "V"}
